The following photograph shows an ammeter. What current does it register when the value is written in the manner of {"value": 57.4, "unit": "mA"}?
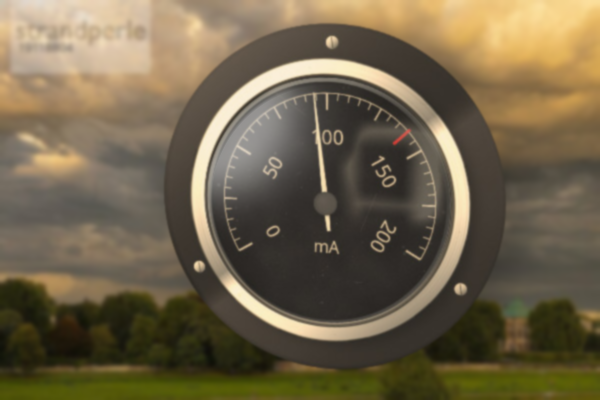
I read {"value": 95, "unit": "mA"}
